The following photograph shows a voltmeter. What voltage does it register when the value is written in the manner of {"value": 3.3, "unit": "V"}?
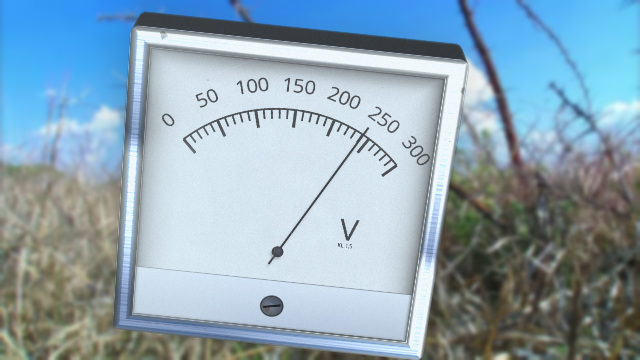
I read {"value": 240, "unit": "V"}
